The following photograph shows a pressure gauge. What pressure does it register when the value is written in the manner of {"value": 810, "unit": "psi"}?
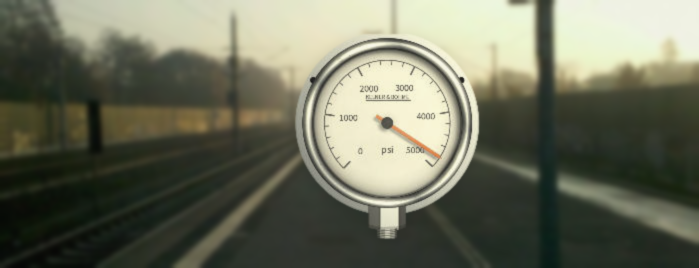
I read {"value": 4800, "unit": "psi"}
